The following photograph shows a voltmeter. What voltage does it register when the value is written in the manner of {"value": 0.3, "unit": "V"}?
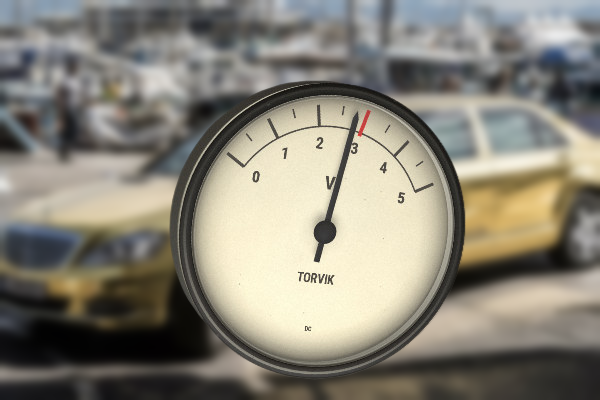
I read {"value": 2.75, "unit": "V"}
